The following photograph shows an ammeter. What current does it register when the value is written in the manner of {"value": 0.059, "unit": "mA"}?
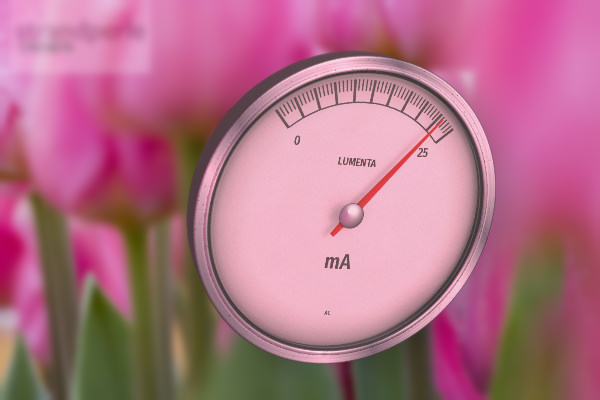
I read {"value": 22.5, "unit": "mA"}
